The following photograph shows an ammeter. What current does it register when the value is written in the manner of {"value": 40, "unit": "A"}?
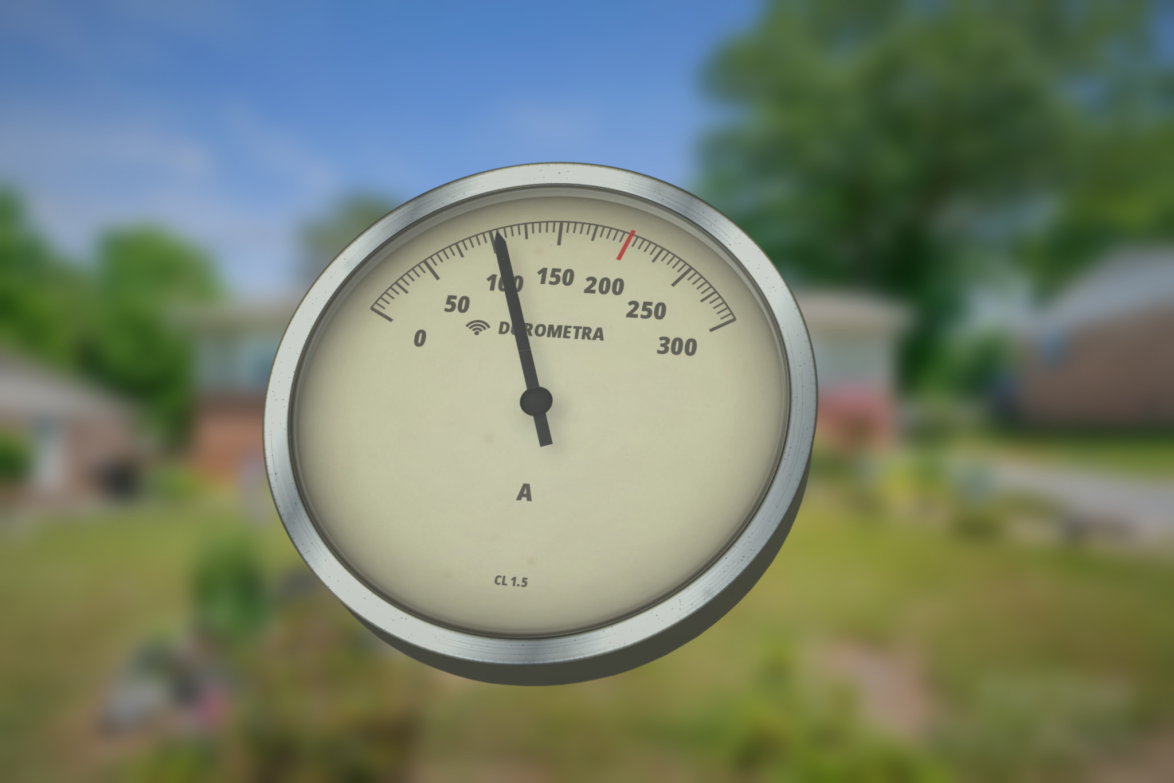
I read {"value": 105, "unit": "A"}
